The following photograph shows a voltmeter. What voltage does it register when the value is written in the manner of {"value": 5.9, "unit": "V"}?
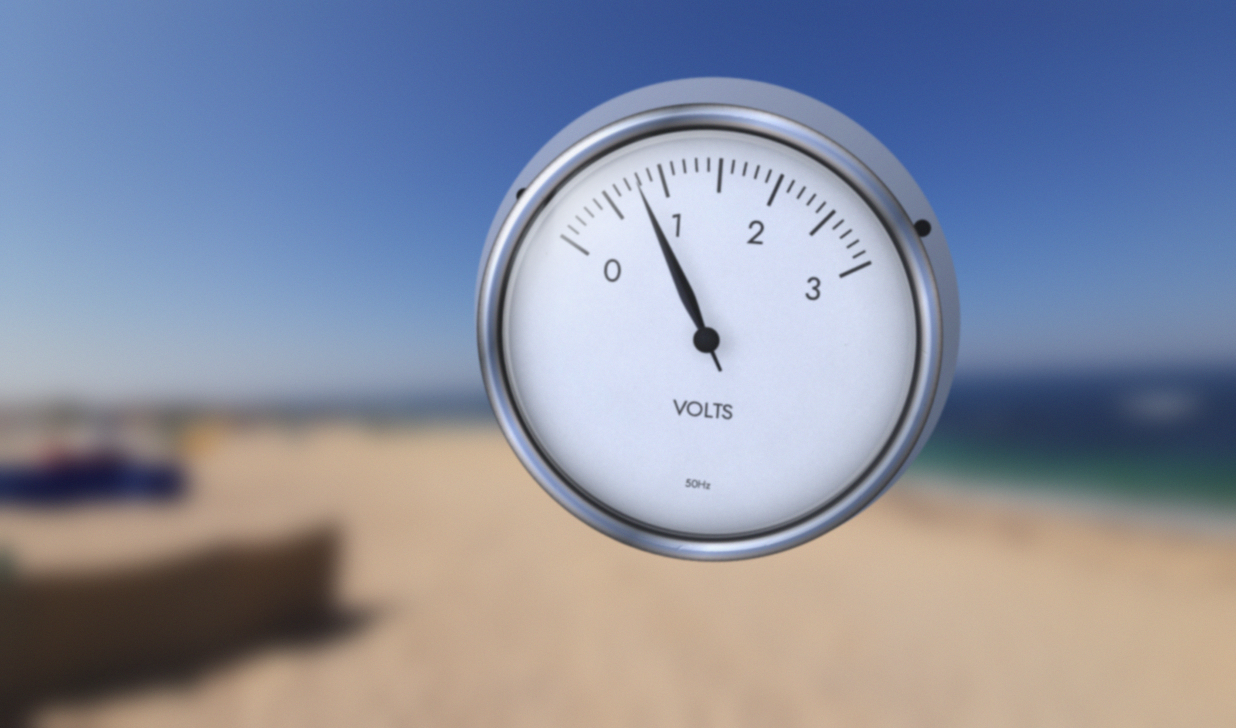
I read {"value": 0.8, "unit": "V"}
